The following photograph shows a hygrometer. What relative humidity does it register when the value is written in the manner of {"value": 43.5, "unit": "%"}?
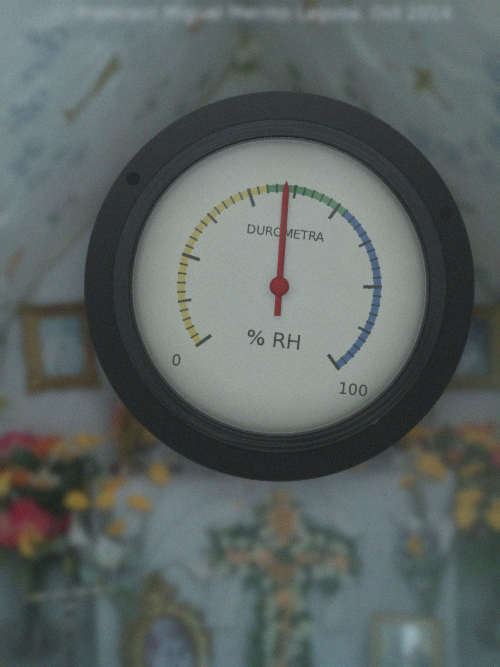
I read {"value": 48, "unit": "%"}
